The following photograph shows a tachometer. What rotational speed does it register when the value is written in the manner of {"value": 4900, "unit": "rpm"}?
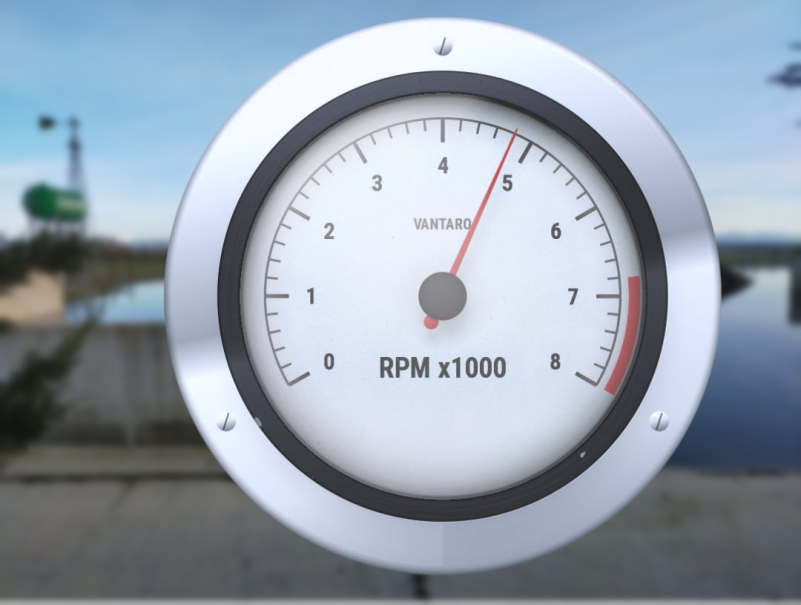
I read {"value": 4800, "unit": "rpm"}
